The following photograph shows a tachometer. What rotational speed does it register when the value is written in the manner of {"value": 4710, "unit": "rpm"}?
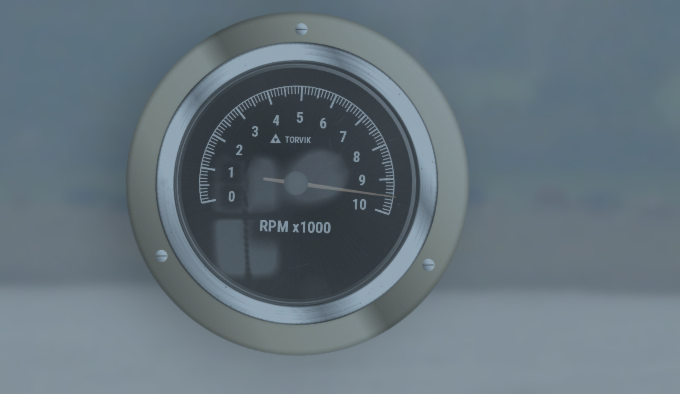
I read {"value": 9500, "unit": "rpm"}
